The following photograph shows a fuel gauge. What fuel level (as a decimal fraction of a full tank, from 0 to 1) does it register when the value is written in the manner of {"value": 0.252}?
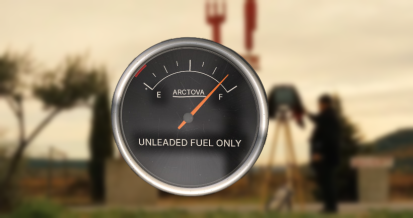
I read {"value": 0.875}
